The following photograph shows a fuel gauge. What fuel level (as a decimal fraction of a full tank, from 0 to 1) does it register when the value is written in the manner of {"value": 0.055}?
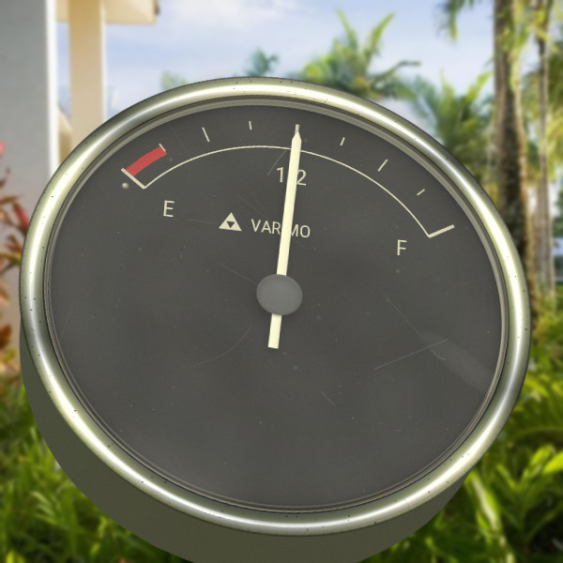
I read {"value": 0.5}
